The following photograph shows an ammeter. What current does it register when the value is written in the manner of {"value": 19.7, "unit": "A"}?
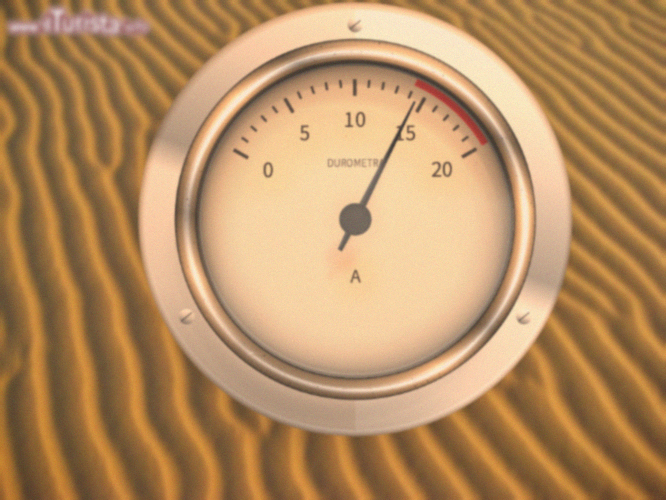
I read {"value": 14.5, "unit": "A"}
